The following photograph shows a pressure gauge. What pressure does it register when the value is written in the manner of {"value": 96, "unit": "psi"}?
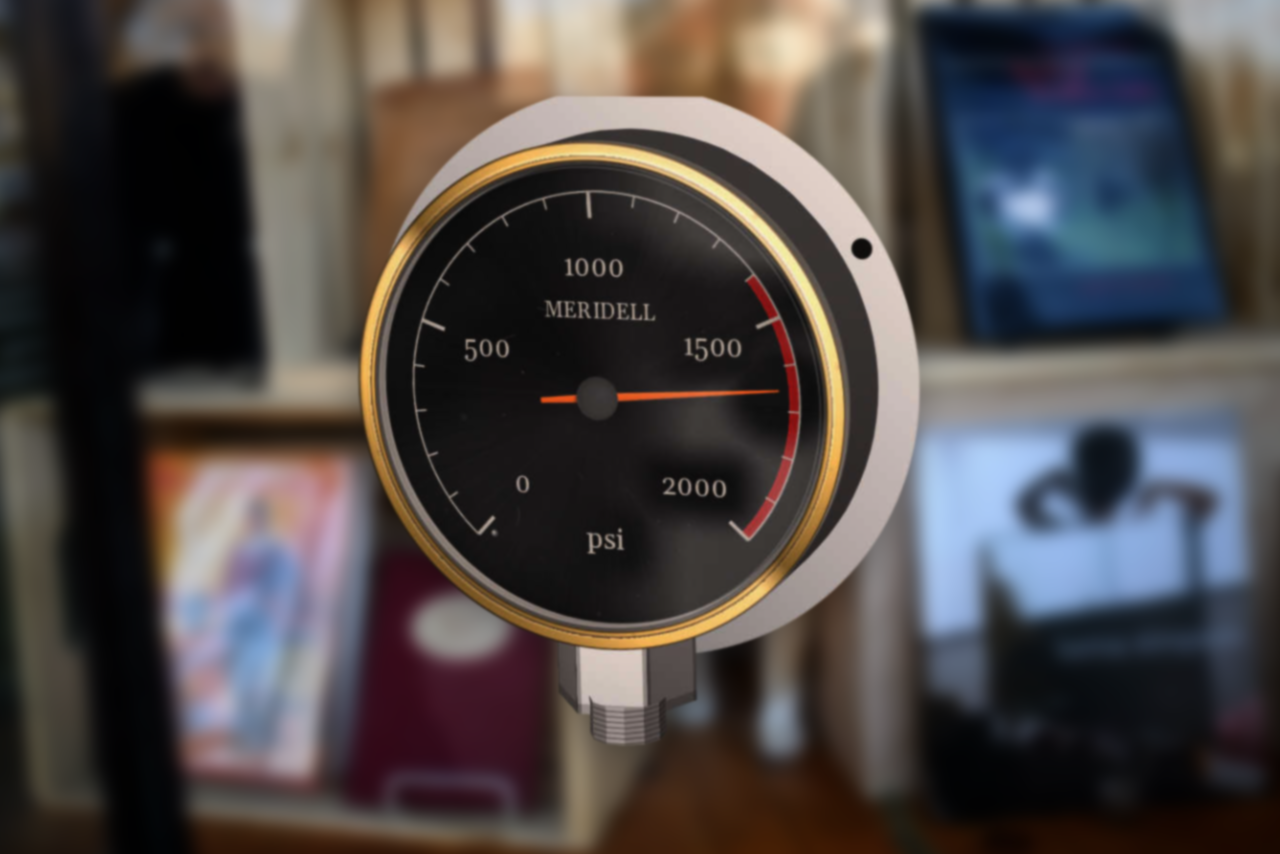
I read {"value": 1650, "unit": "psi"}
